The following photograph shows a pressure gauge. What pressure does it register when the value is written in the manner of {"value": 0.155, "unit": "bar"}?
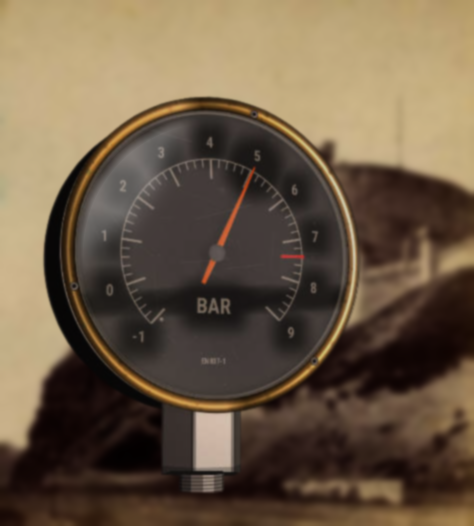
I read {"value": 5, "unit": "bar"}
